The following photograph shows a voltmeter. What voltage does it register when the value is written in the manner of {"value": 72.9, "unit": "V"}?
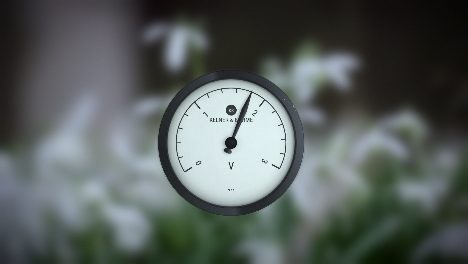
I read {"value": 1.8, "unit": "V"}
